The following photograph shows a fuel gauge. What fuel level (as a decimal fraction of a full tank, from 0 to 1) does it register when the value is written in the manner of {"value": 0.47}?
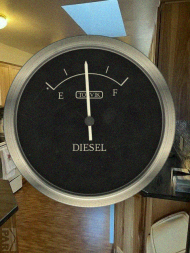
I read {"value": 0.5}
